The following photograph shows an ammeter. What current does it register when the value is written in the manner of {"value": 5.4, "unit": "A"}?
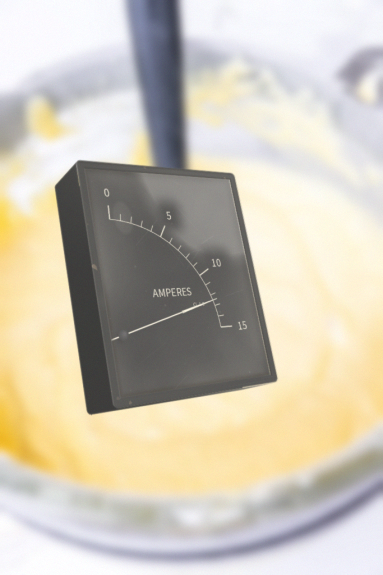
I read {"value": 12.5, "unit": "A"}
